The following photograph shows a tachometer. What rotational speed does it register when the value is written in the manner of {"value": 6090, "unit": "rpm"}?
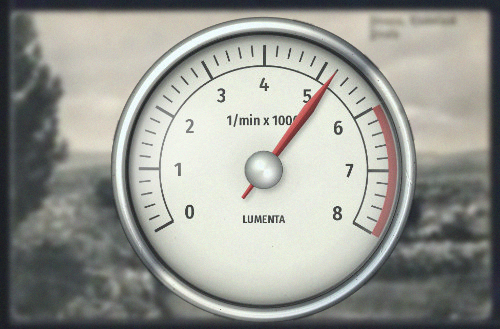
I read {"value": 5200, "unit": "rpm"}
